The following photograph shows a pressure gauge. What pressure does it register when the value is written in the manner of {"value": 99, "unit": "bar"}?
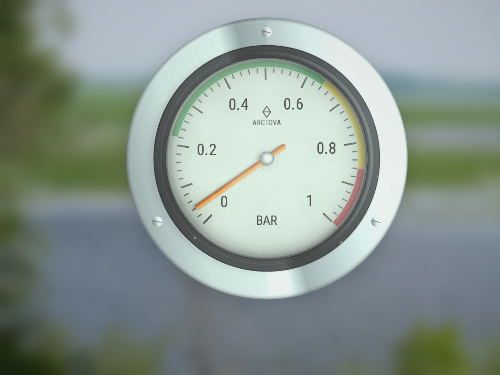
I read {"value": 0.04, "unit": "bar"}
